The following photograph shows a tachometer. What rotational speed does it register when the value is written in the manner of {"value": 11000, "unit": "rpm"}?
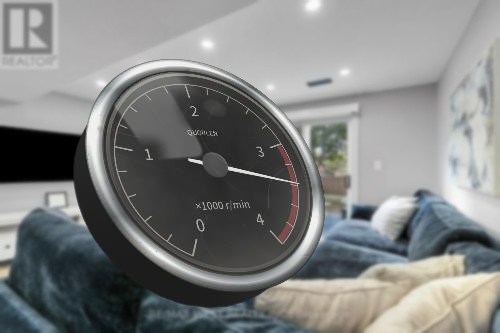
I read {"value": 3400, "unit": "rpm"}
